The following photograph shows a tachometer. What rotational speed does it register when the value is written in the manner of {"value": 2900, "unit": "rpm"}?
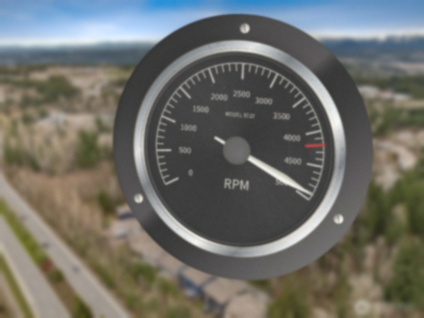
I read {"value": 4900, "unit": "rpm"}
